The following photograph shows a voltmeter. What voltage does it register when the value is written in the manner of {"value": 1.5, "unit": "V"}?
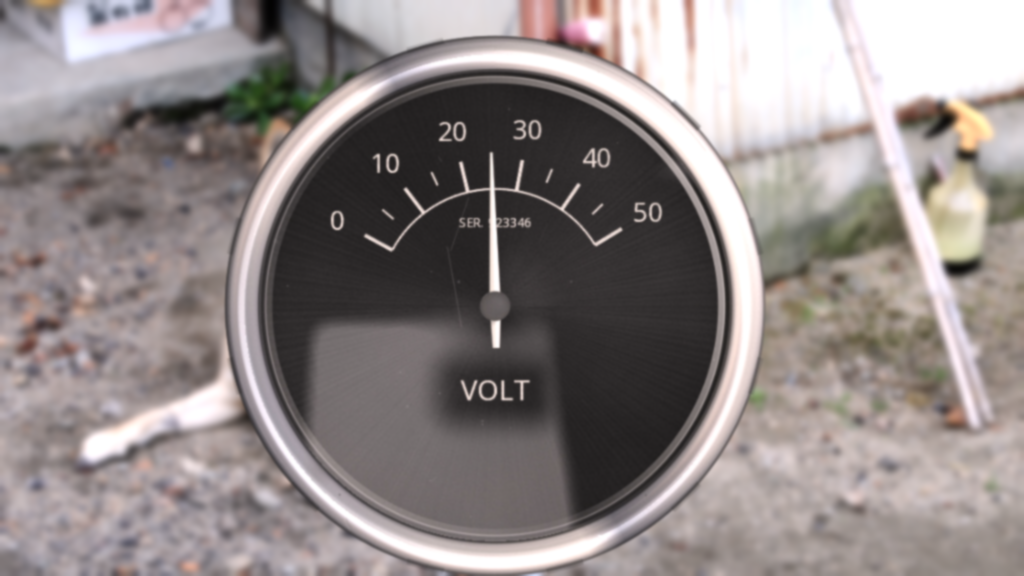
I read {"value": 25, "unit": "V"}
